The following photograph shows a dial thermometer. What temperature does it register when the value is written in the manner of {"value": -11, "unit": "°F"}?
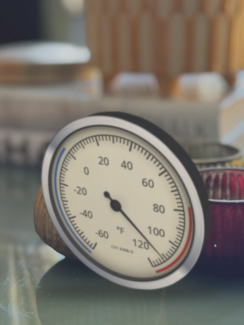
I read {"value": 110, "unit": "°F"}
